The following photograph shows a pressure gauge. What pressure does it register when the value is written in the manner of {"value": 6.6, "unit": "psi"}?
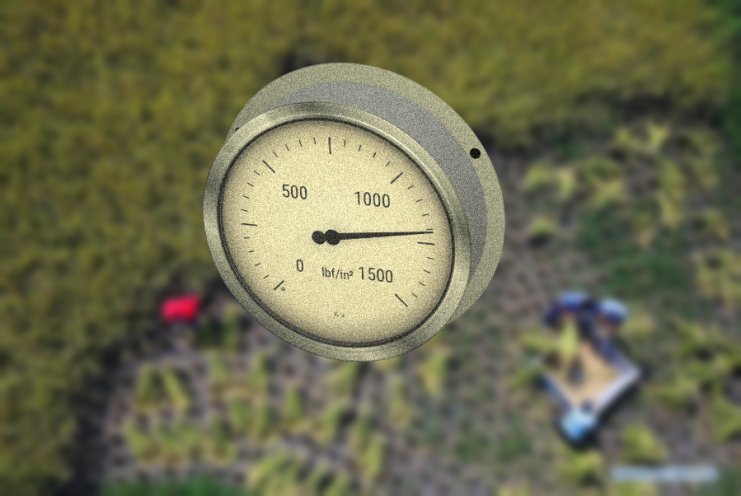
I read {"value": 1200, "unit": "psi"}
